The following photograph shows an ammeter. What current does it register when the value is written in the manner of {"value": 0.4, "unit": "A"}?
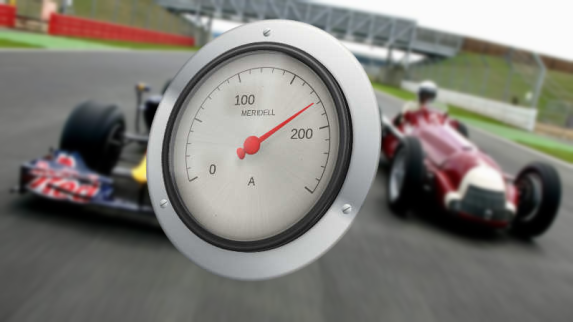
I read {"value": 180, "unit": "A"}
